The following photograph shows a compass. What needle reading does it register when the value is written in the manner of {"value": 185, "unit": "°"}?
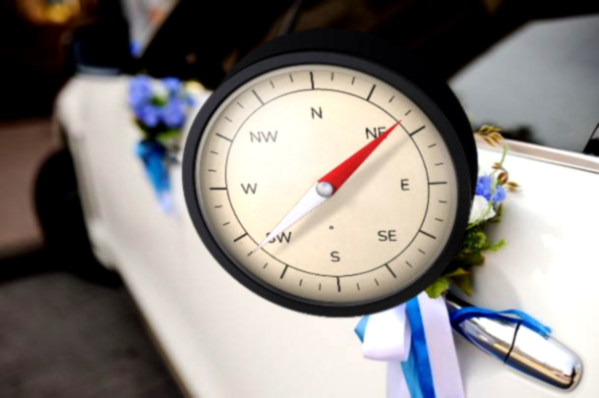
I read {"value": 50, "unit": "°"}
